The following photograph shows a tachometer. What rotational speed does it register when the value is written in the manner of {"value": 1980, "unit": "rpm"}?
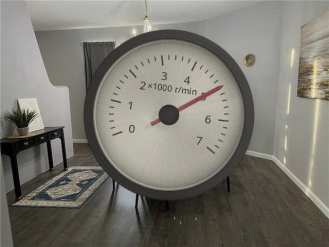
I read {"value": 5000, "unit": "rpm"}
